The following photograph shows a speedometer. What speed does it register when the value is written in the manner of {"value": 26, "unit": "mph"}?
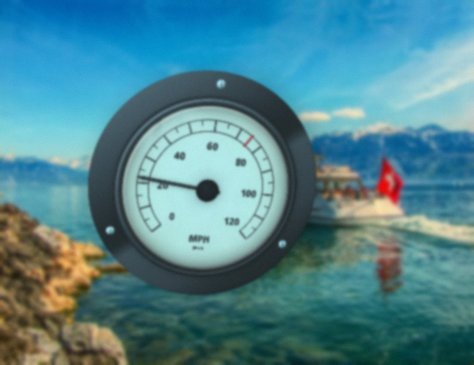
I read {"value": 22.5, "unit": "mph"}
